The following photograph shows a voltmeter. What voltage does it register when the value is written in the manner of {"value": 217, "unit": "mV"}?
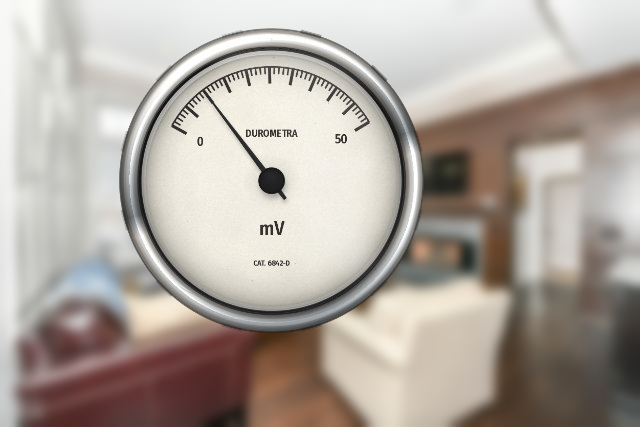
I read {"value": 10, "unit": "mV"}
